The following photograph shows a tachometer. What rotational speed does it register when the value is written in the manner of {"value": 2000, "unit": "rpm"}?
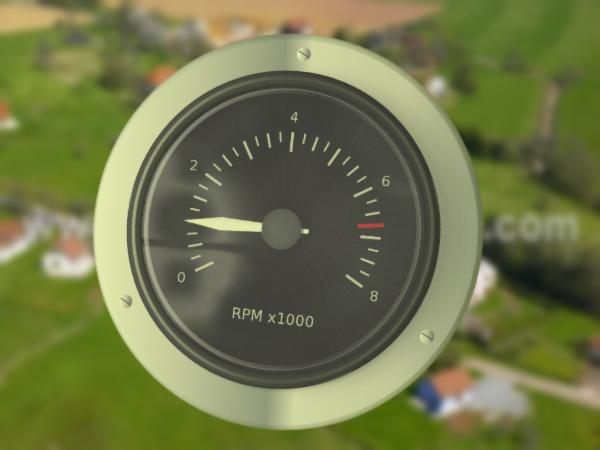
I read {"value": 1000, "unit": "rpm"}
